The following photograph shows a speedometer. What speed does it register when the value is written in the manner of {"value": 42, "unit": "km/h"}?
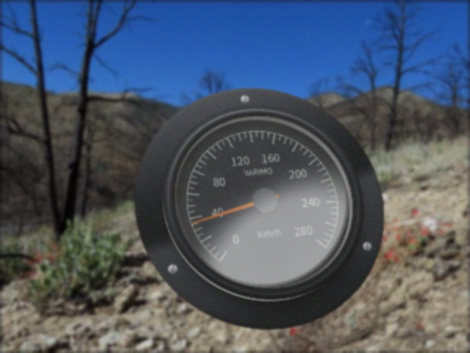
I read {"value": 35, "unit": "km/h"}
